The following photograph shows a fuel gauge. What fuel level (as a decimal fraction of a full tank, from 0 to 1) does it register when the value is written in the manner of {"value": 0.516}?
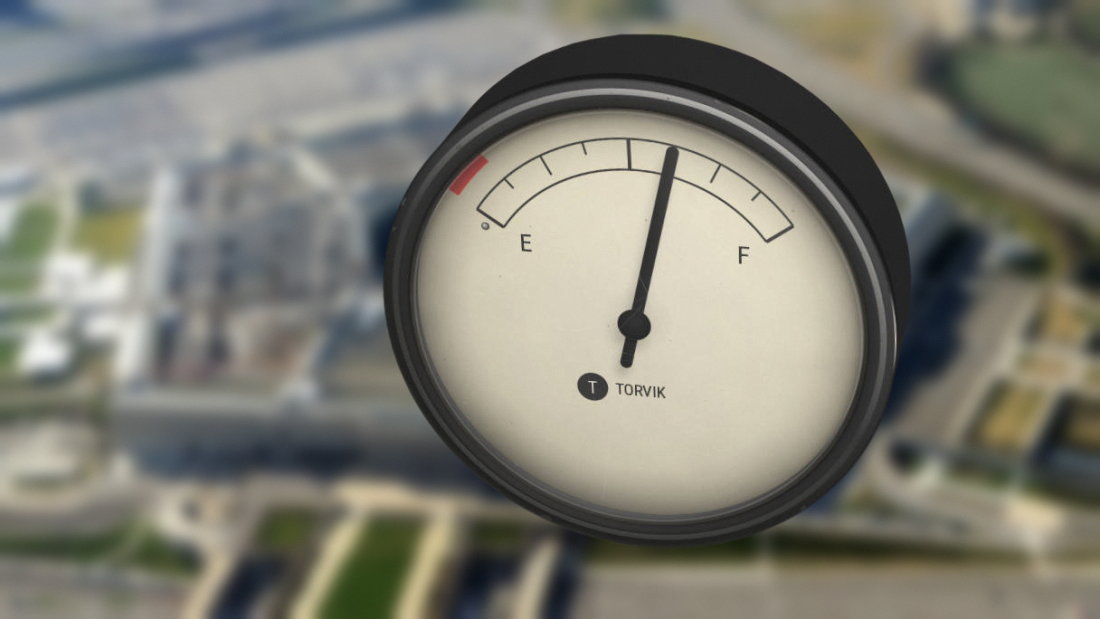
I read {"value": 0.625}
